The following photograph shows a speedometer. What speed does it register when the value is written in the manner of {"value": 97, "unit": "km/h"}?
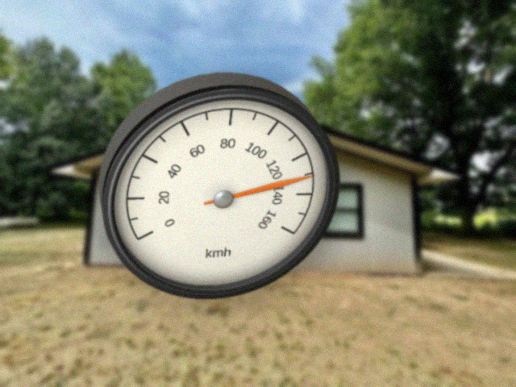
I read {"value": 130, "unit": "km/h"}
